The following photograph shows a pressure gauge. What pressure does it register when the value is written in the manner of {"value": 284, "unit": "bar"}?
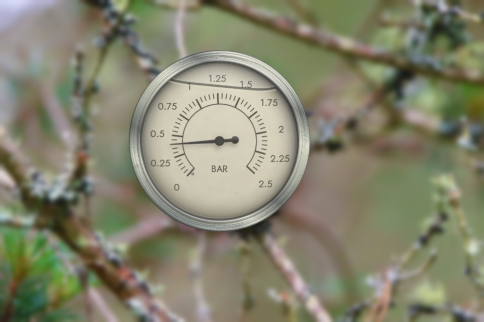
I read {"value": 0.4, "unit": "bar"}
